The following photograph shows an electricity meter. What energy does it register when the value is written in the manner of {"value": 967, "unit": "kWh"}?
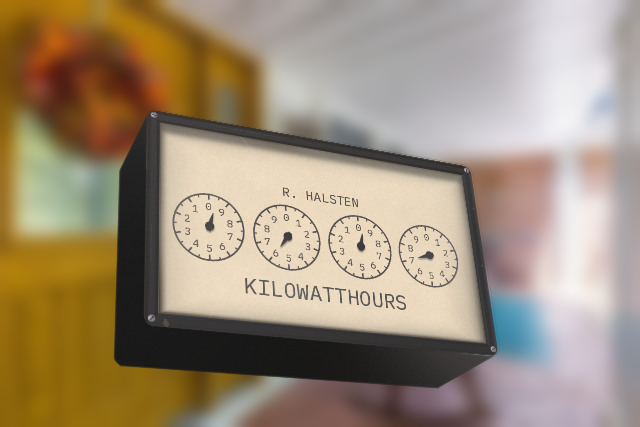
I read {"value": 9597, "unit": "kWh"}
